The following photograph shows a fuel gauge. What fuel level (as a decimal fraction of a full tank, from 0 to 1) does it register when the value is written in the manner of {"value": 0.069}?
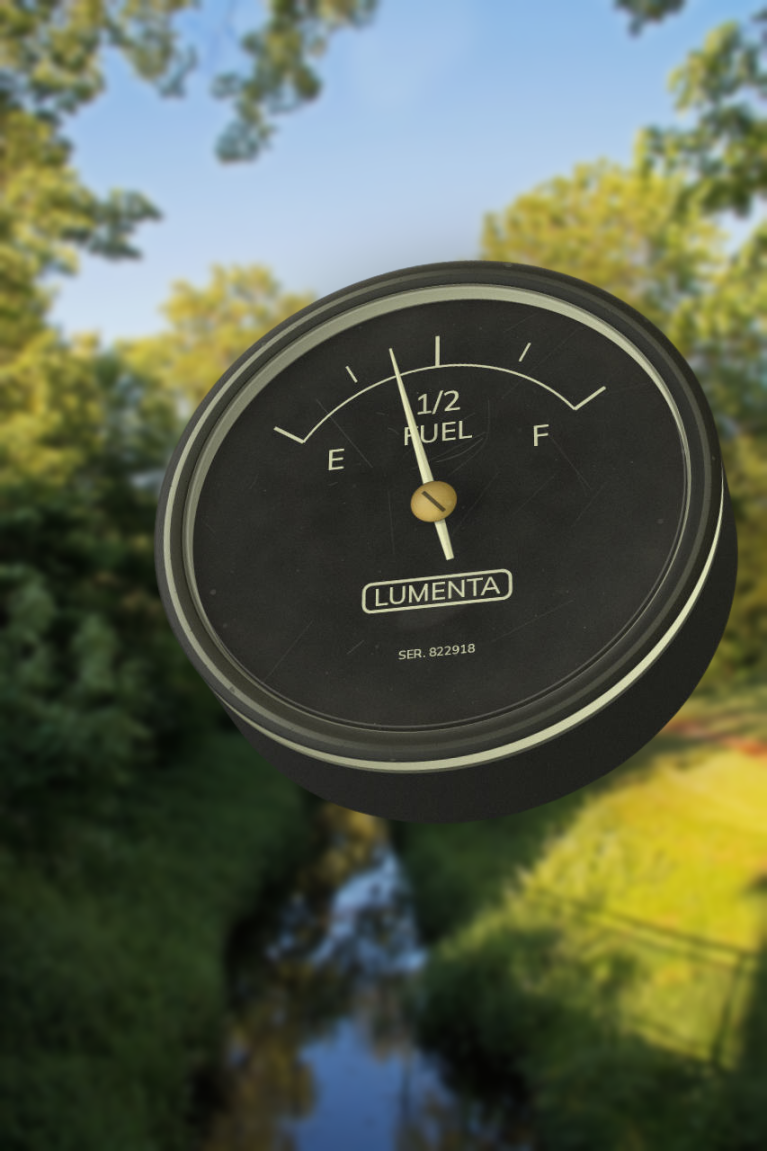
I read {"value": 0.375}
